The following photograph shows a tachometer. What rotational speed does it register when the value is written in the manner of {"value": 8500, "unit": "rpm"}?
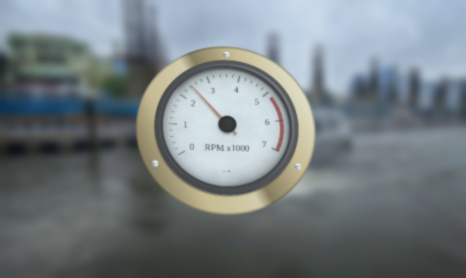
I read {"value": 2400, "unit": "rpm"}
